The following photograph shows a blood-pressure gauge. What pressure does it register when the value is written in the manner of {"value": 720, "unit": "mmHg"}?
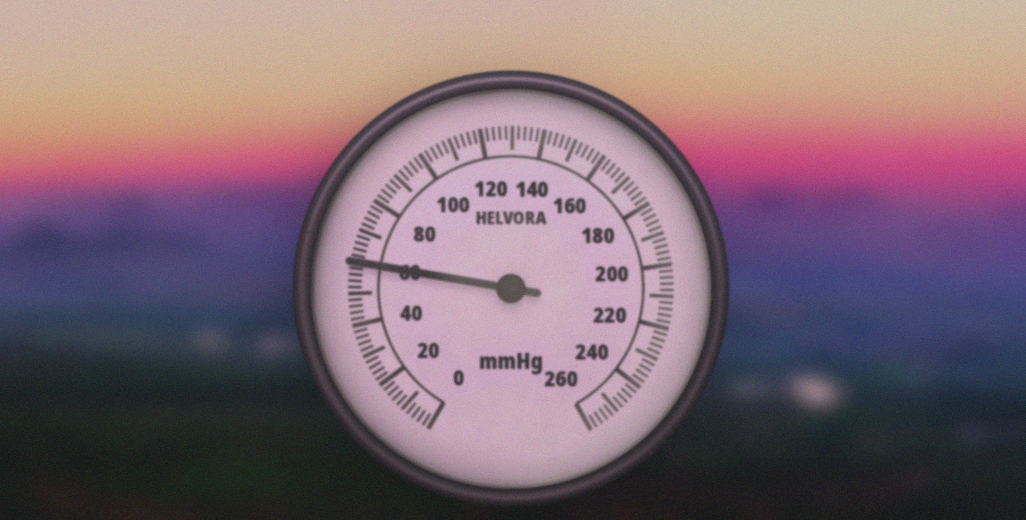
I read {"value": 60, "unit": "mmHg"}
